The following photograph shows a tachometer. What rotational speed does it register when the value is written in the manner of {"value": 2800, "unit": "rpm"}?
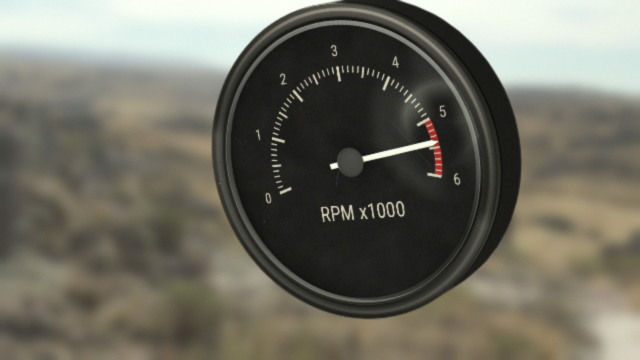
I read {"value": 5400, "unit": "rpm"}
